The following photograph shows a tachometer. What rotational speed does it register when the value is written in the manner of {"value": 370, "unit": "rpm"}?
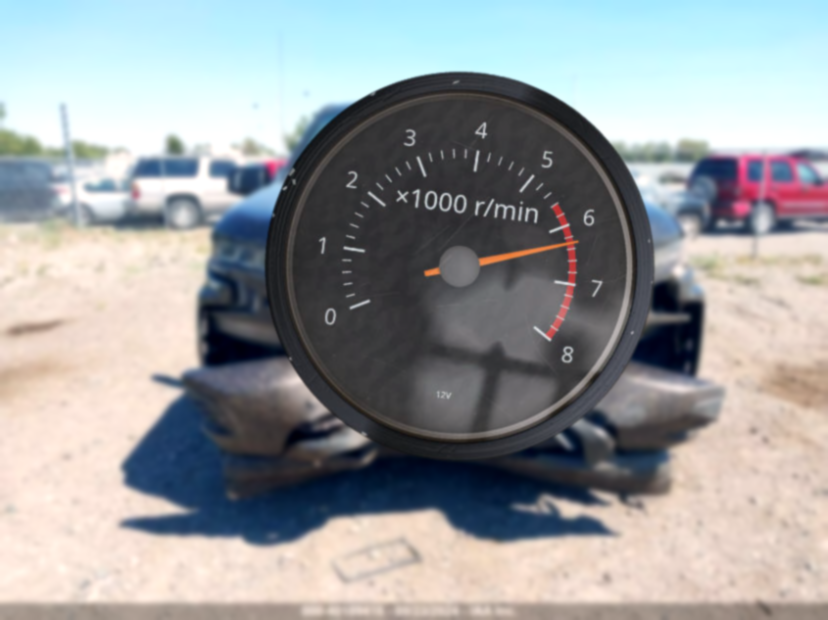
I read {"value": 6300, "unit": "rpm"}
